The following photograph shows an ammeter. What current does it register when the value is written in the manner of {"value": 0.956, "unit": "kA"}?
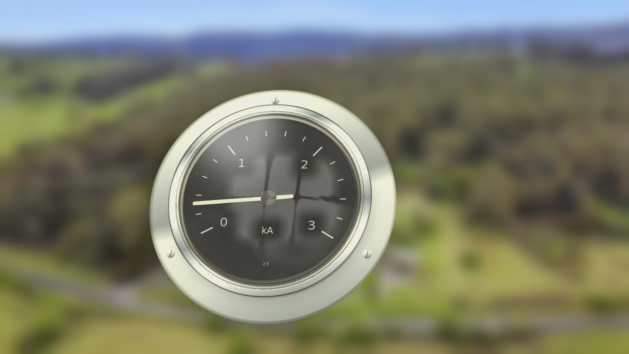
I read {"value": 0.3, "unit": "kA"}
